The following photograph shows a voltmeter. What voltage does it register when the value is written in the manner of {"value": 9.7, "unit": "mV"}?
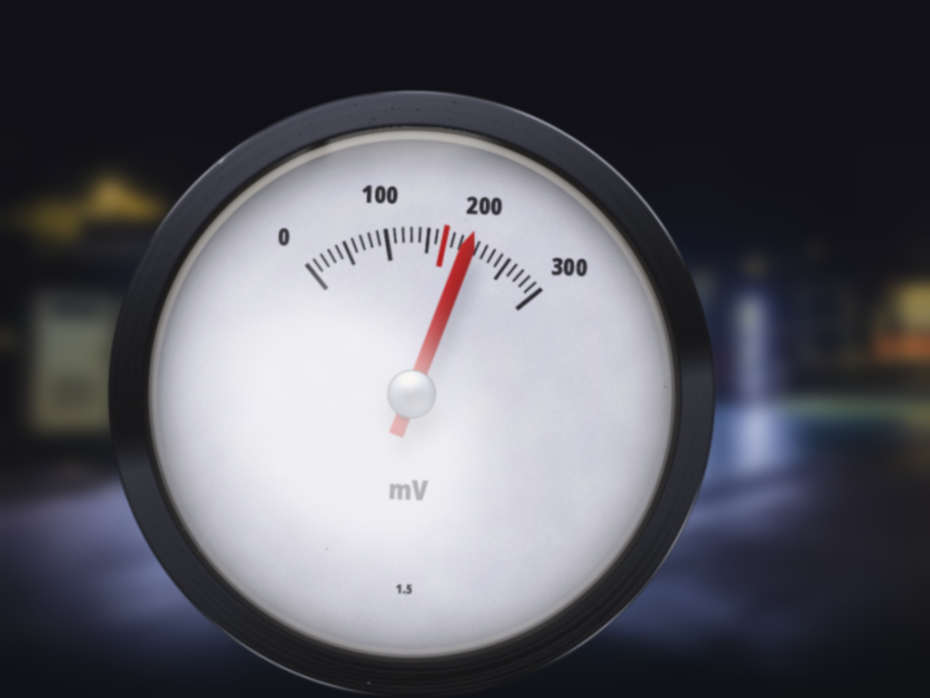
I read {"value": 200, "unit": "mV"}
